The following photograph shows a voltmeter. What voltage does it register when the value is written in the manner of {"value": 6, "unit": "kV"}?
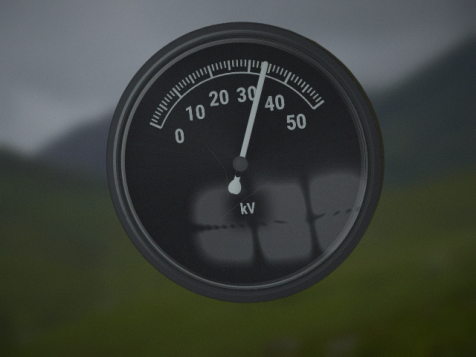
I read {"value": 34, "unit": "kV"}
